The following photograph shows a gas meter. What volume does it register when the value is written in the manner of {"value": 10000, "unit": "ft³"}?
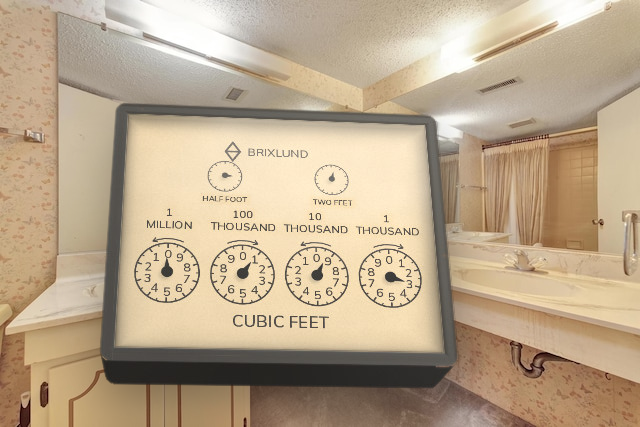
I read {"value": 9300, "unit": "ft³"}
